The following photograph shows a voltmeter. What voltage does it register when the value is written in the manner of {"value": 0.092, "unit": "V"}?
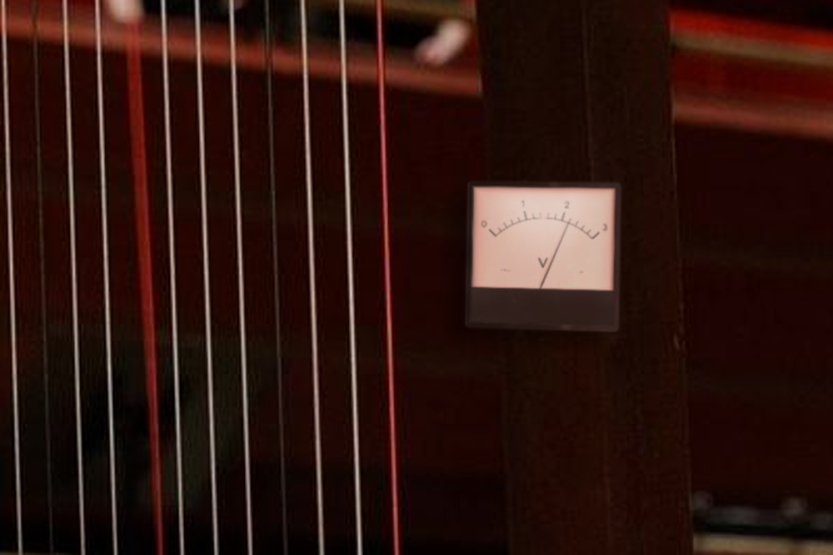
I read {"value": 2.2, "unit": "V"}
